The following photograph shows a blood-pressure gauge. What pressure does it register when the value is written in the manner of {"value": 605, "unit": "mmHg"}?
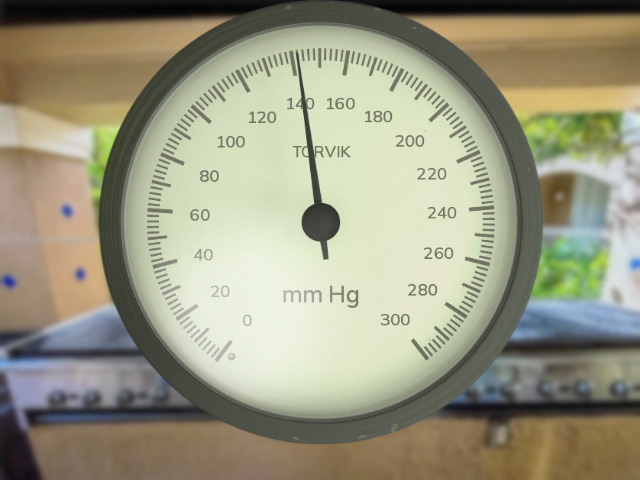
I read {"value": 142, "unit": "mmHg"}
